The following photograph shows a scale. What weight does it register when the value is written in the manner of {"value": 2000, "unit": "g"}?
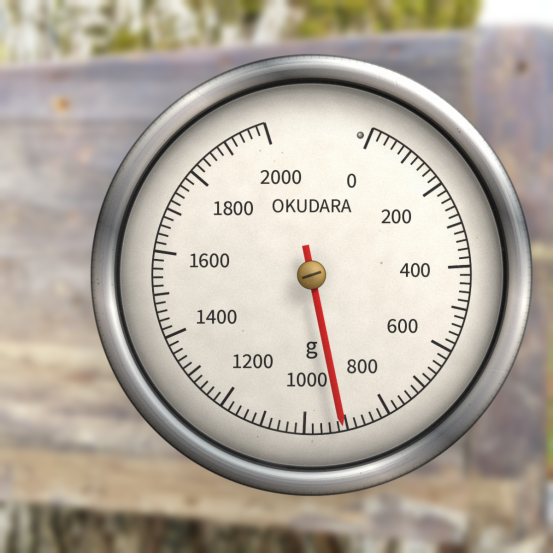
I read {"value": 910, "unit": "g"}
